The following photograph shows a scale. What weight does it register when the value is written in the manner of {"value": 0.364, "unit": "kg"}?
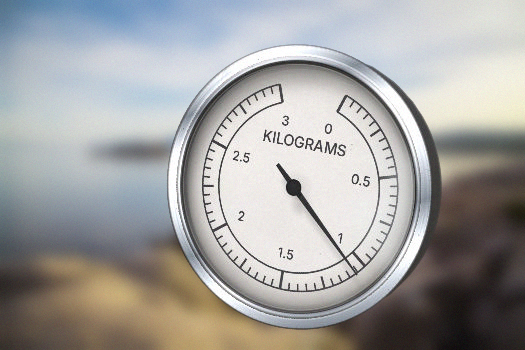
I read {"value": 1.05, "unit": "kg"}
